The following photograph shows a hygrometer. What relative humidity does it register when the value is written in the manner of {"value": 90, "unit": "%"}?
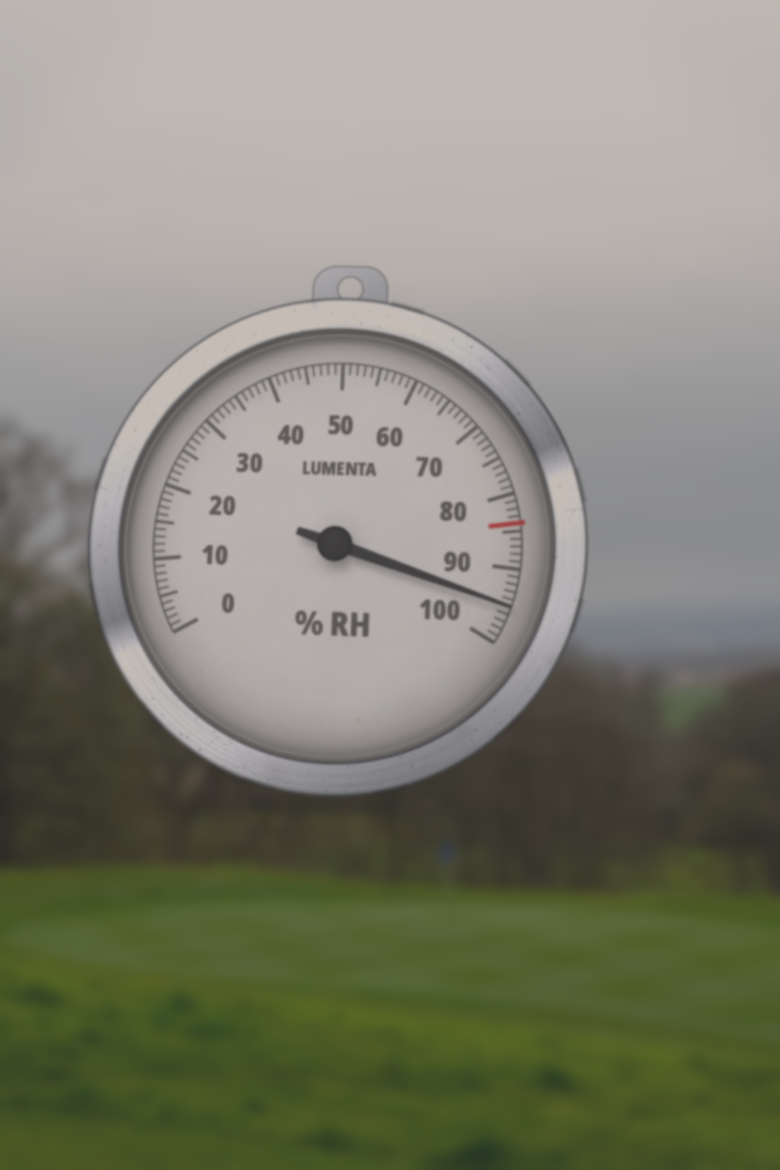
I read {"value": 95, "unit": "%"}
